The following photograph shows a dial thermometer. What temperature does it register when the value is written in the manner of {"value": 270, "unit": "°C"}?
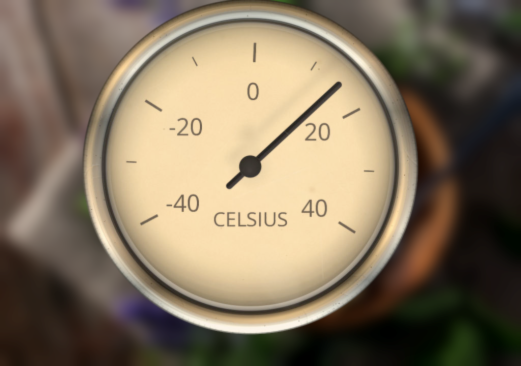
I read {"value": 15, "unit": "°C"}
